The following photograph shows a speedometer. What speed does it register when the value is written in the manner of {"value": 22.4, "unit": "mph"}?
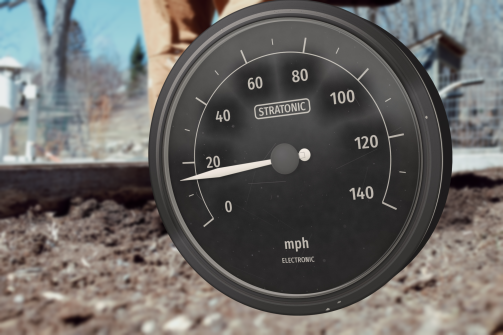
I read {"value": 15, "unit": "mph"}
